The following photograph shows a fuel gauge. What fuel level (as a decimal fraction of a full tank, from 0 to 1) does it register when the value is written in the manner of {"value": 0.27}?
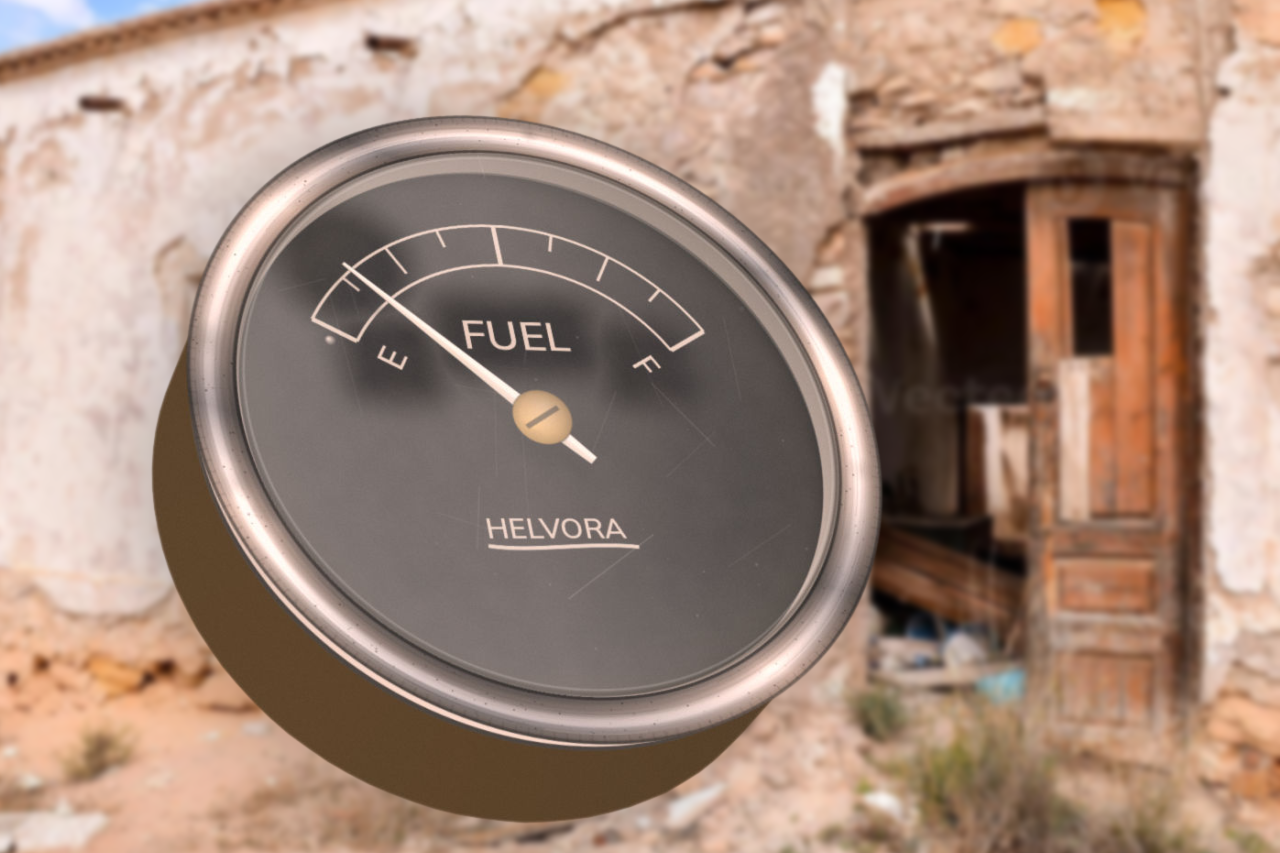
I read {"value": 0.125}
